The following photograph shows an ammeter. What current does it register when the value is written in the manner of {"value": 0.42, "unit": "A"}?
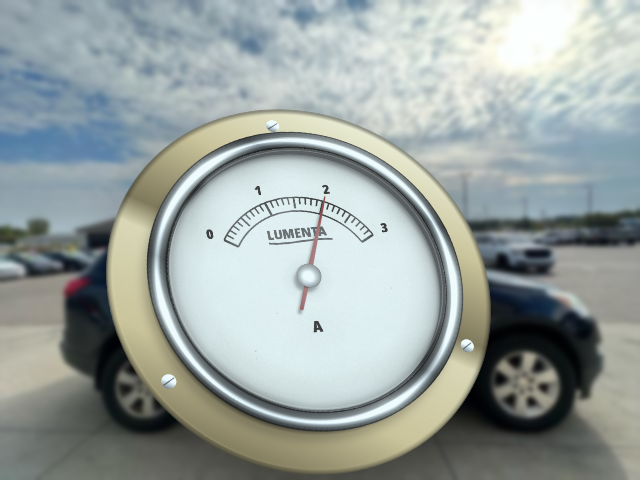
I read {"value": 2, "unit": "A"}
